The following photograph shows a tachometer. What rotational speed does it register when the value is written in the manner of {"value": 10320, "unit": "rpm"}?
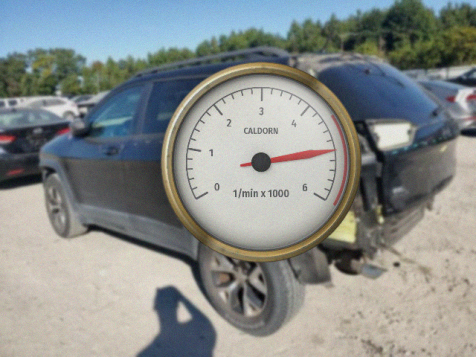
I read {"value": 5000, "unit": "rpm"}
